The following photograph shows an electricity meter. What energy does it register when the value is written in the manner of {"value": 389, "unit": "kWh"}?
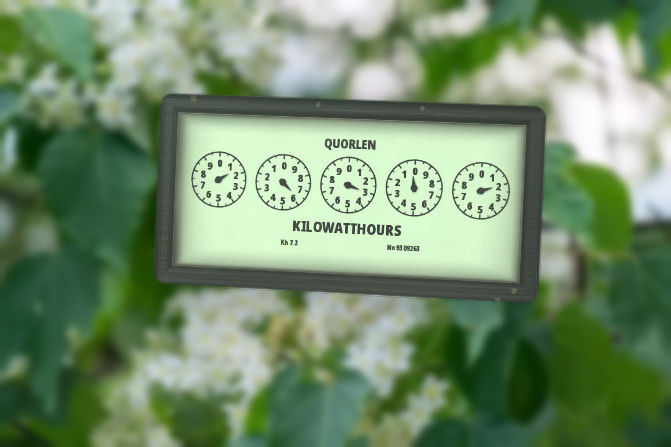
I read {"value": 16302, "unit": "kWh"}
